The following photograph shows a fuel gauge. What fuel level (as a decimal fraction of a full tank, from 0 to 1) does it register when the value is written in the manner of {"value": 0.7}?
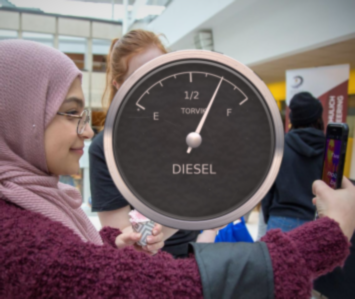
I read {"value": 0.75}
